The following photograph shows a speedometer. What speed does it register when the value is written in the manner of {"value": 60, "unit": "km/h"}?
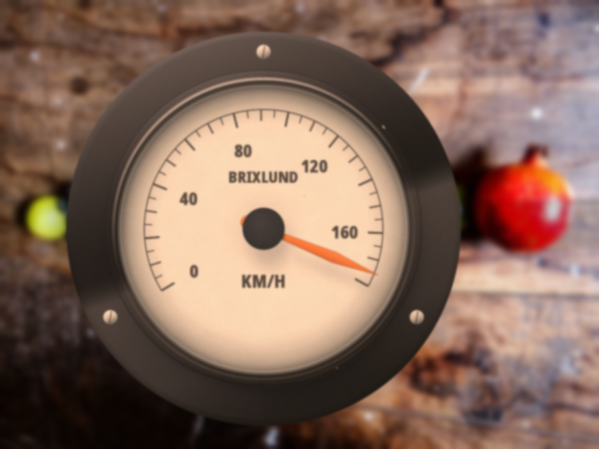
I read {"value": 175, "unit": "km/h"}
